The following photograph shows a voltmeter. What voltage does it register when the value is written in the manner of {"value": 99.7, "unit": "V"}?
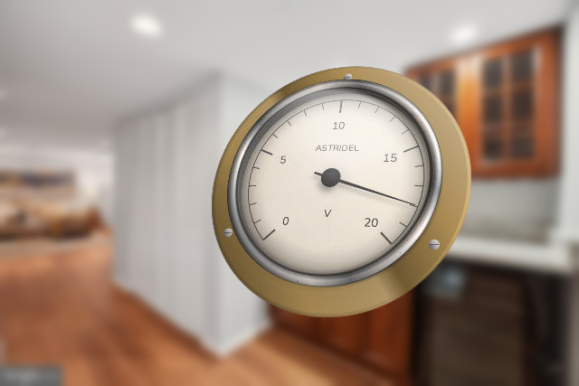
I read {"value": 18, "unit": "V"}
